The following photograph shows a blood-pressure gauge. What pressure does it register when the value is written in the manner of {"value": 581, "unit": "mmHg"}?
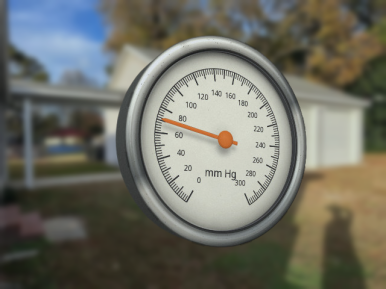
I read {"value": 70, "unit": "mmHg"}
